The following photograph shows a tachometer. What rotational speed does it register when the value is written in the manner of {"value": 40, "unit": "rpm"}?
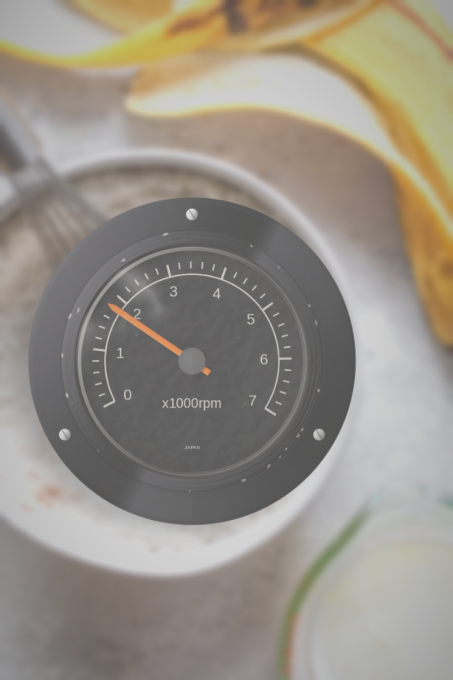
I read {"value": 1800, "unit": "rpm"}
